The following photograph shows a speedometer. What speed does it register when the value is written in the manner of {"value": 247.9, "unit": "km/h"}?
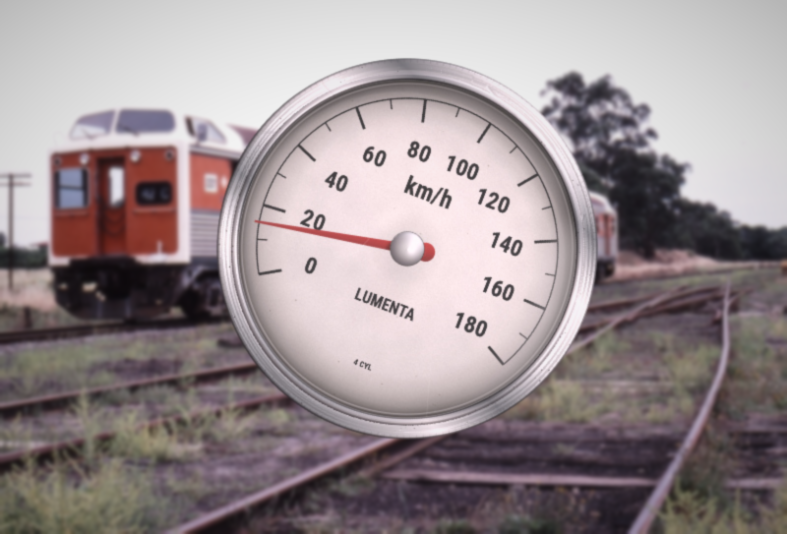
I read {"value": 15, "unit": "km/h"}
